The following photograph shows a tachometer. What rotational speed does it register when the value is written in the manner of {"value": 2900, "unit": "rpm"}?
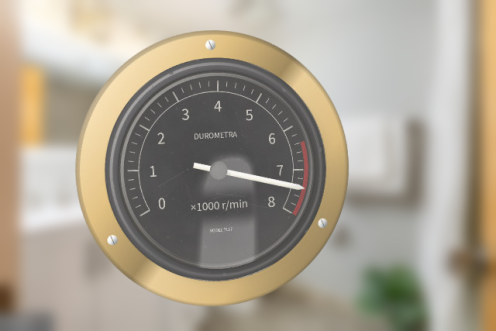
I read {"value": 7400, "unit": "rpm"}
